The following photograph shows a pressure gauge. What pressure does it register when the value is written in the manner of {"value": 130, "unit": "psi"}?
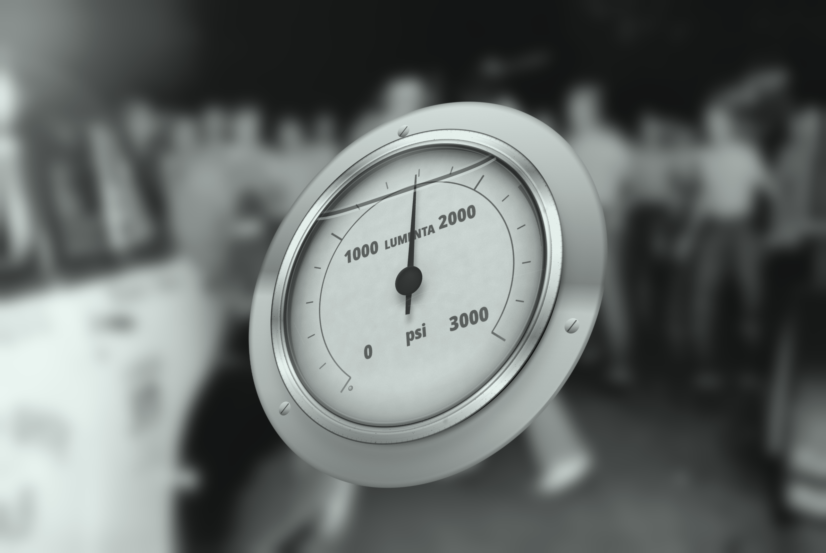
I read {"value": 1600, "unit": "psi"}
